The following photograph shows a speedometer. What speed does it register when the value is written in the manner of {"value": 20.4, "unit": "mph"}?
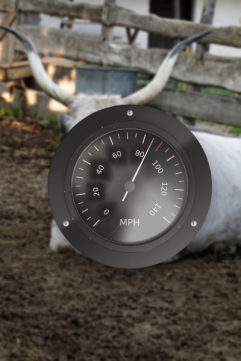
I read {"value": 85, "unit": "mph"}
